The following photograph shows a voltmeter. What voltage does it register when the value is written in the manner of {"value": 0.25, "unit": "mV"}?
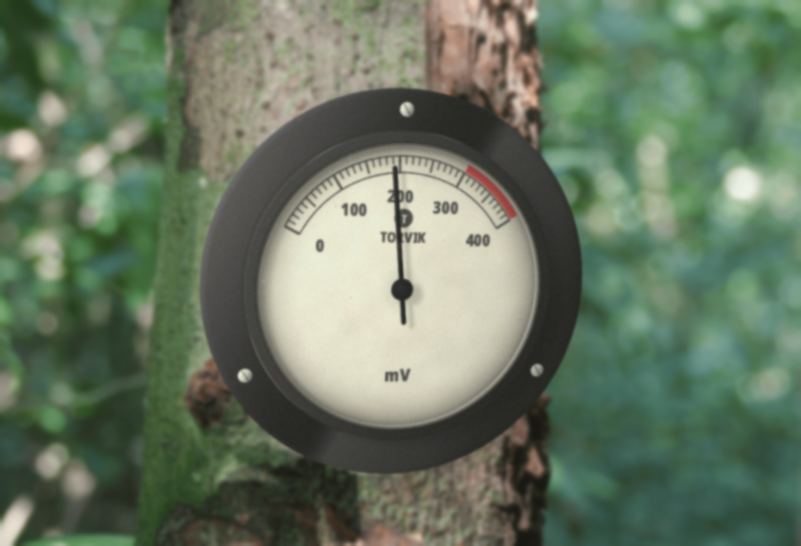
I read {"value": 190, "unit": "mV"}
